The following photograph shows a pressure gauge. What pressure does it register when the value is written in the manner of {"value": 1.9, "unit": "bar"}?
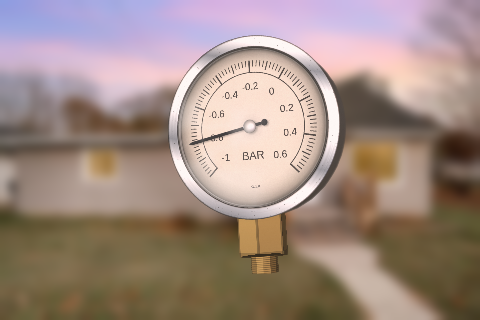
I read {"value": -0.8, "unit": "bar"}
